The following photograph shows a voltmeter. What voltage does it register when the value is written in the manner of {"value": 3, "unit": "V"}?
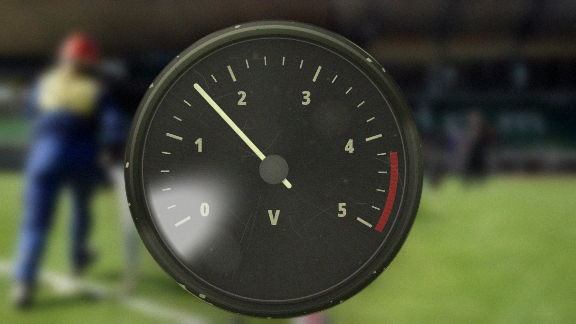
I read {"value": 1.6, "unit": "V"}
